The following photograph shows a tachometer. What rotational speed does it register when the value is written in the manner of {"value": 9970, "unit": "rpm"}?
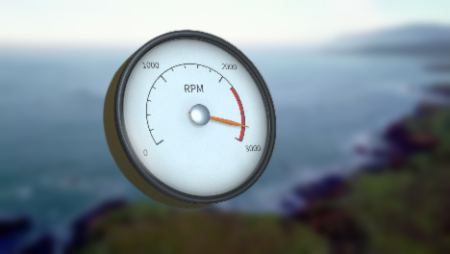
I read {"value": 2800, "unit": "rpm"}
